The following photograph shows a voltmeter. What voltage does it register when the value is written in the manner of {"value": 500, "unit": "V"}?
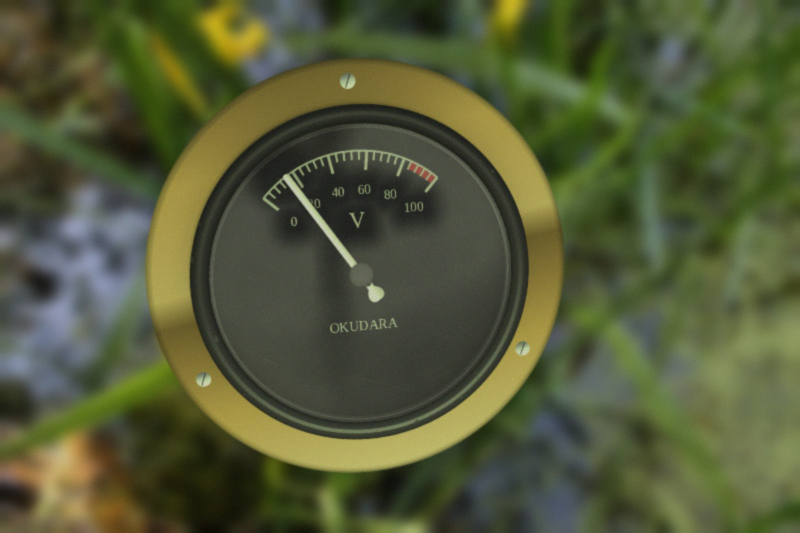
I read {"value": 16, "unit": "V"}
